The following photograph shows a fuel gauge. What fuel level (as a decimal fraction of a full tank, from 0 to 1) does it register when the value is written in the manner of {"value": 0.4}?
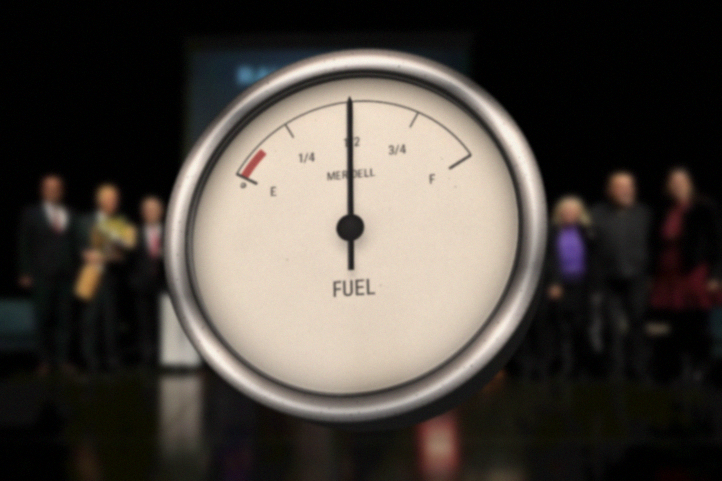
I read {"value": 0.5}
